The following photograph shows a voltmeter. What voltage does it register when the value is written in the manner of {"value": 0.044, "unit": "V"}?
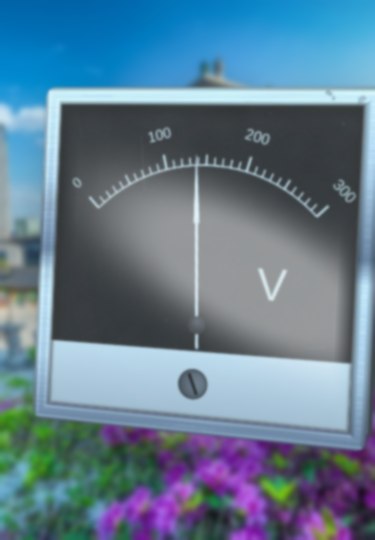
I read {"value": 140, "unit": "V"}
